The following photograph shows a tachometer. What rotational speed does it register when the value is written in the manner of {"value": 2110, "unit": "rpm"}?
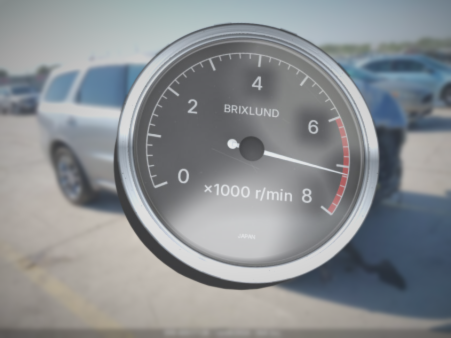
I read {"value": 7200, "unit": "rpm"}
